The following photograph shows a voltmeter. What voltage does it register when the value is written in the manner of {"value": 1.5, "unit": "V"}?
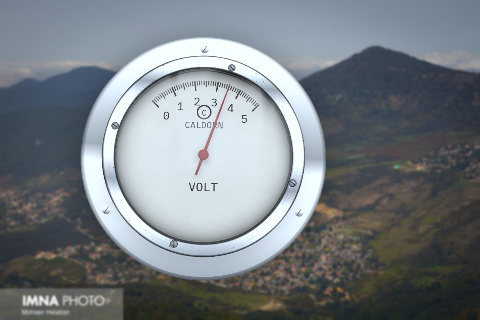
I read {"value": 3.5, "unit": "V"}
